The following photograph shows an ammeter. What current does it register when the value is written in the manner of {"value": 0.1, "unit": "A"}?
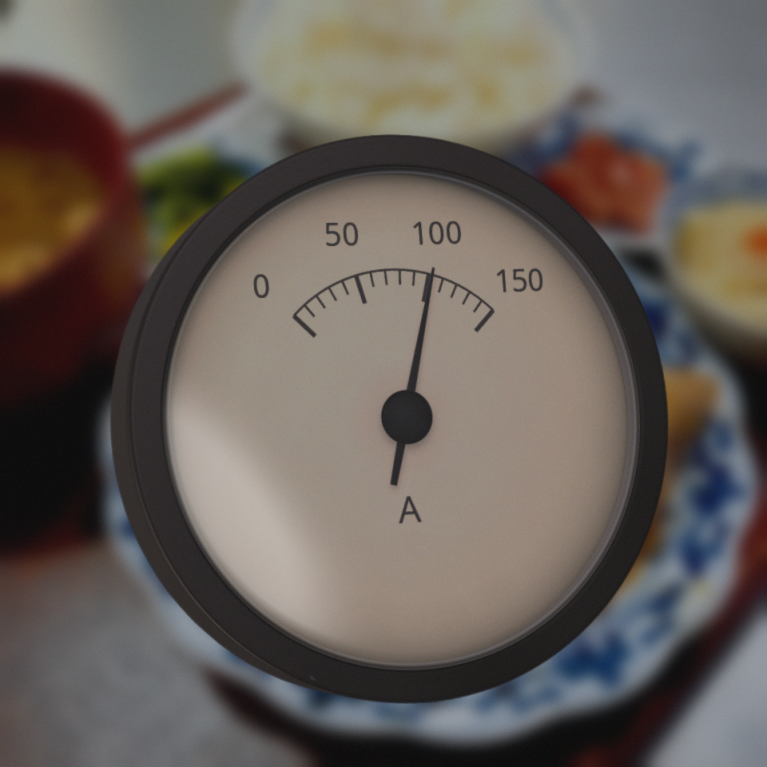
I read {"value": 100, "unit": "A"}
